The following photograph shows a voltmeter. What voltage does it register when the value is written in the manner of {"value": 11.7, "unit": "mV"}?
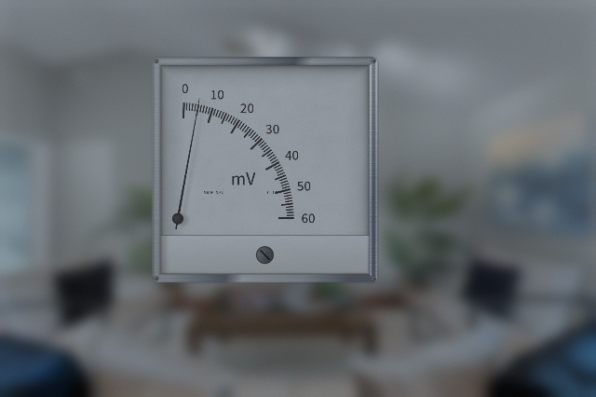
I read {"value": 5, "unit": "mV"}
